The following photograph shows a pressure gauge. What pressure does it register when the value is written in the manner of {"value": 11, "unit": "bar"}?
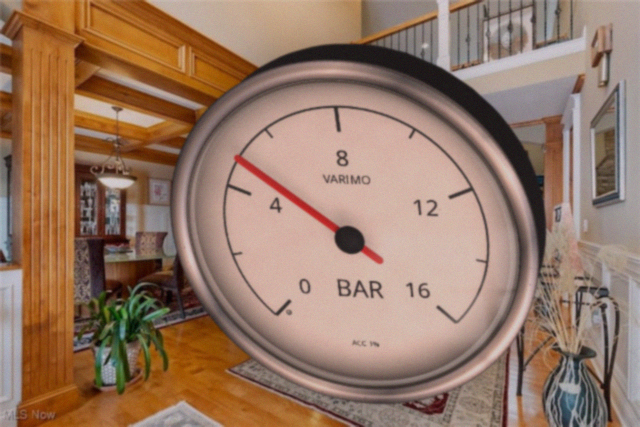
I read {"value": 5, "unit": "bar"}
